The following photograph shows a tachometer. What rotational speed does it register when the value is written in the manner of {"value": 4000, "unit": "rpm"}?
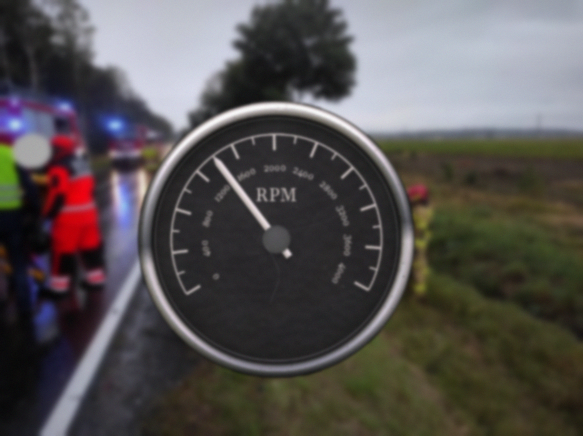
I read {"value": 1400, "unit": "rpm"}
